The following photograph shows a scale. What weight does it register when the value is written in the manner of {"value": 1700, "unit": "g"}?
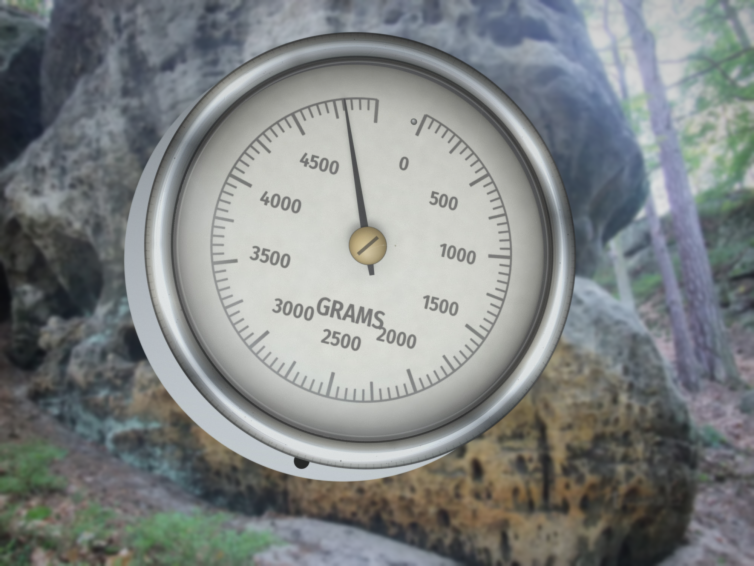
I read {"value": 4800, "unit": "g"}
